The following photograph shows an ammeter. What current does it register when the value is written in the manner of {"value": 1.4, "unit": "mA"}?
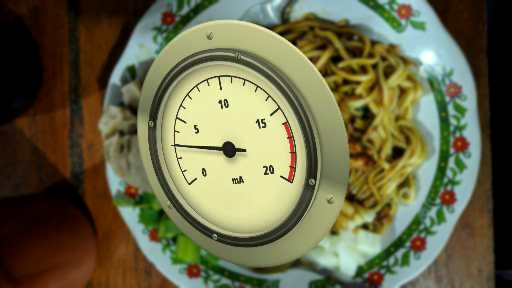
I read {"value": 3, "unit": "mA"}
